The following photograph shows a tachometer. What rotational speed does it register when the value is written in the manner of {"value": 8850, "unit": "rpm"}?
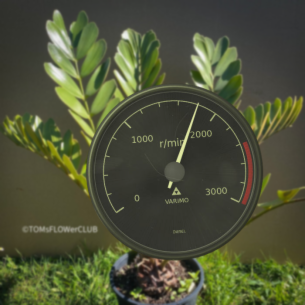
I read {"value": 1800, "unit": "rpm"}
